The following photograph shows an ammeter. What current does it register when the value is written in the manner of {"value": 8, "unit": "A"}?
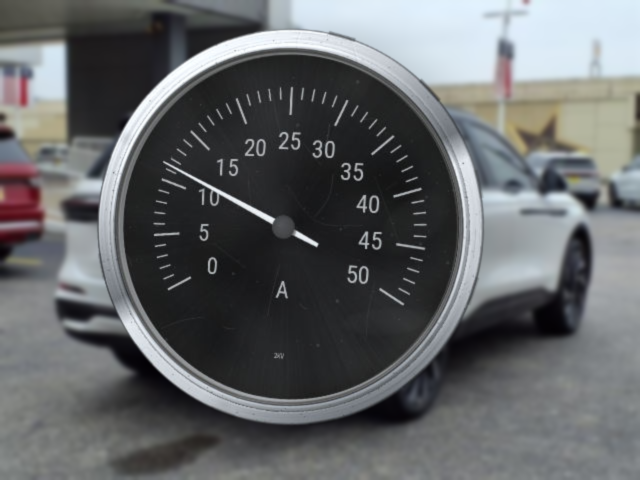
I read {"value": 11.5, "unit": "A"}
